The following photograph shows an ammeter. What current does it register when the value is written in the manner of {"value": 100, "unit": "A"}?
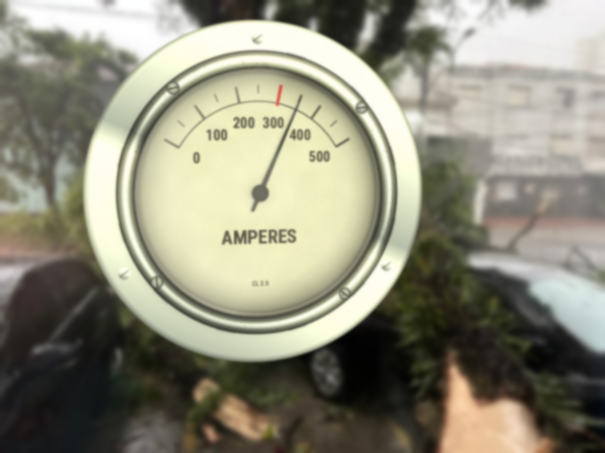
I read {"value": 350, "unit": "A"}
